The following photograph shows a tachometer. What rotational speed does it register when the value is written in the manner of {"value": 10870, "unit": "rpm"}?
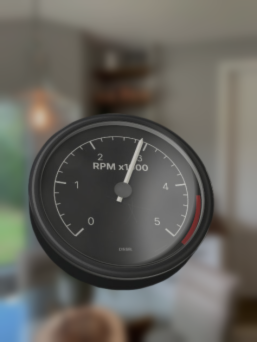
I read {"value": 2900, "unit": "rpm"}
